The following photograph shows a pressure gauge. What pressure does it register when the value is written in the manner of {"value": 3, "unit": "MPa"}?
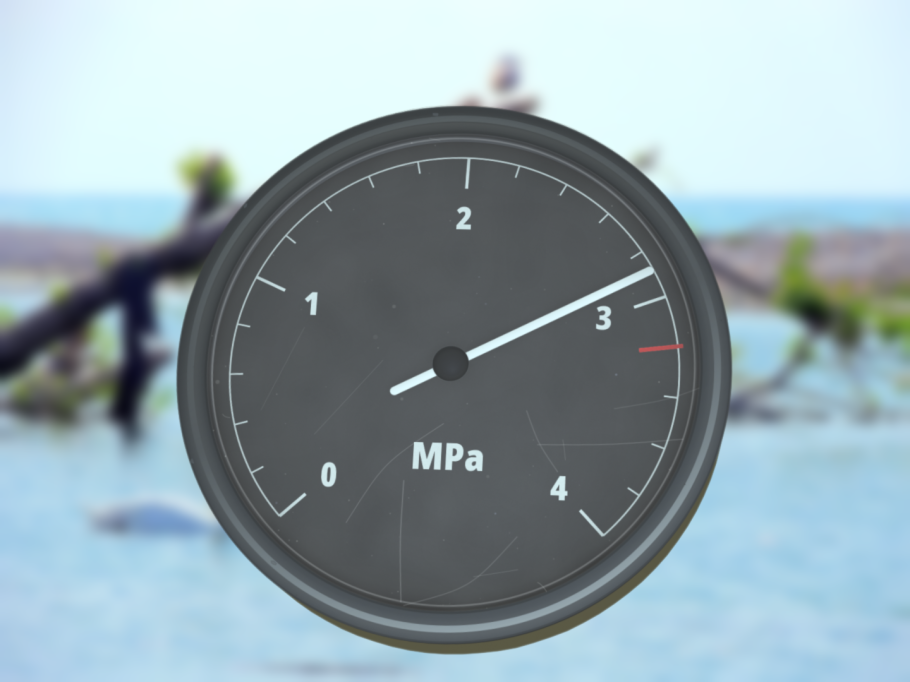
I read {"value": 2.9, "unit": "MPa"}
